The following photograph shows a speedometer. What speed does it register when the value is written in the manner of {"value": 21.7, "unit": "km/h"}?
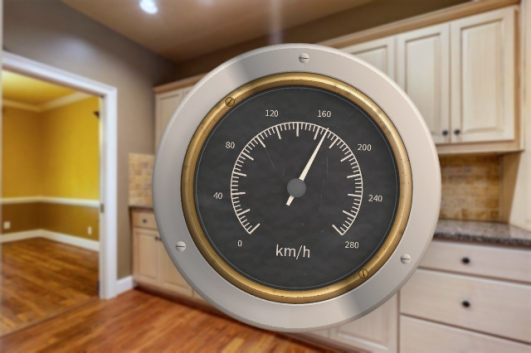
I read {"value": 168, "unit": "km/h"}
